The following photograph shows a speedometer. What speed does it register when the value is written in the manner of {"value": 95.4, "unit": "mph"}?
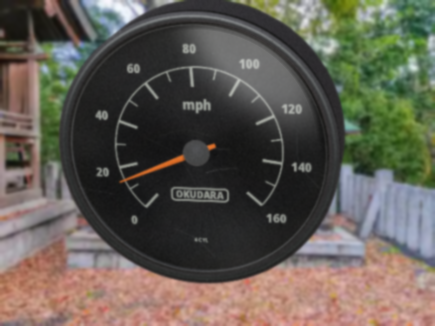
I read {"value": 15, "unit": "mph"}
